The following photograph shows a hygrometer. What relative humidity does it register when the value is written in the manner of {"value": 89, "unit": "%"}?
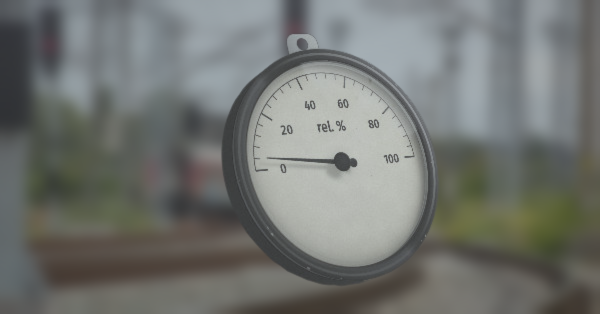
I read {"value": 4, "unit": "%"}
